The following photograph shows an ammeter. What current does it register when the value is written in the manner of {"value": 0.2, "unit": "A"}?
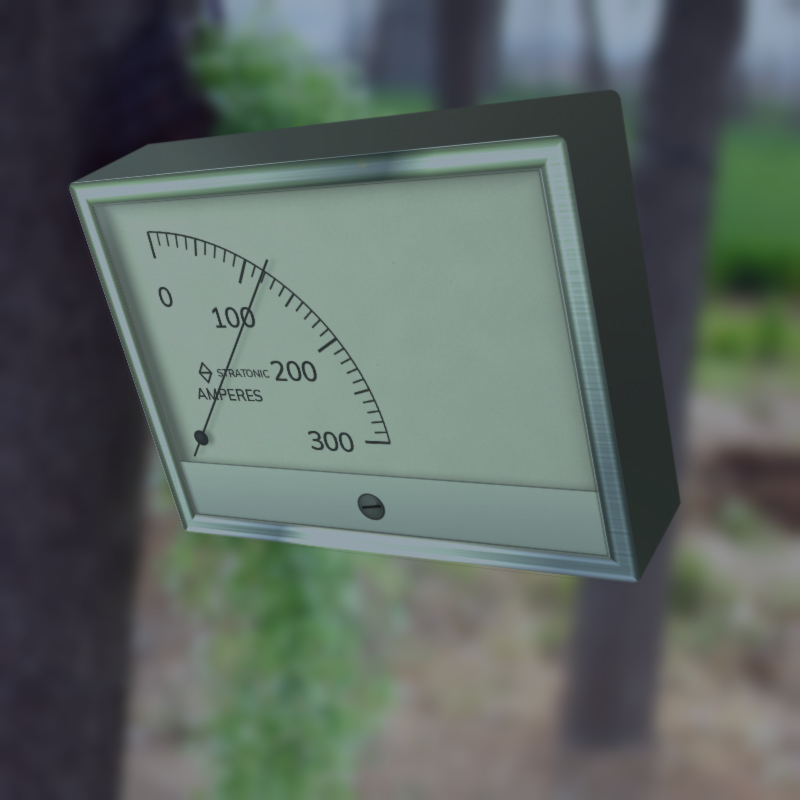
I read {"value": 120, "unit": "A"}
